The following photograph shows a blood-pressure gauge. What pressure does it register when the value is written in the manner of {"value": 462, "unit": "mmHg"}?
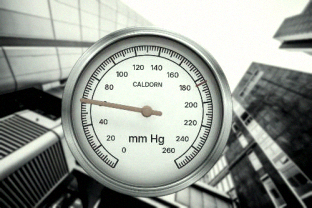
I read {"value": 60, "unit": "mmHg"}
